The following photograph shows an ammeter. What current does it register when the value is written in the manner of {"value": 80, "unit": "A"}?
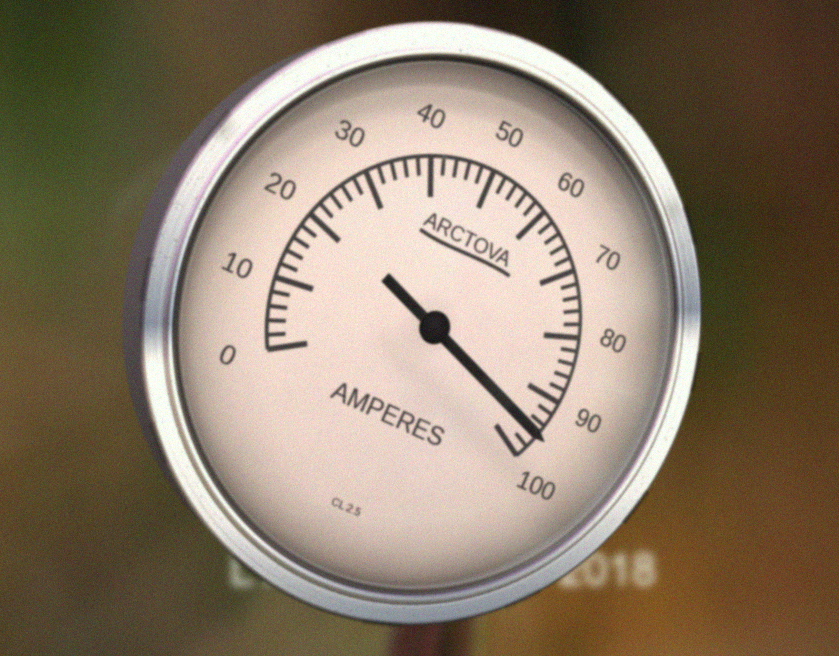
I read {"value": 96, "unit": "A"}
